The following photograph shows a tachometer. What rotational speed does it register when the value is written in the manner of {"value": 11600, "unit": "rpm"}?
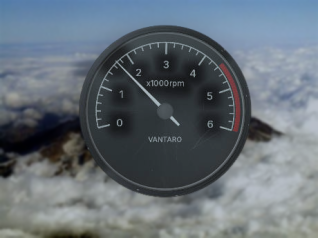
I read {"value": 1700, "unit": "rpm"}
